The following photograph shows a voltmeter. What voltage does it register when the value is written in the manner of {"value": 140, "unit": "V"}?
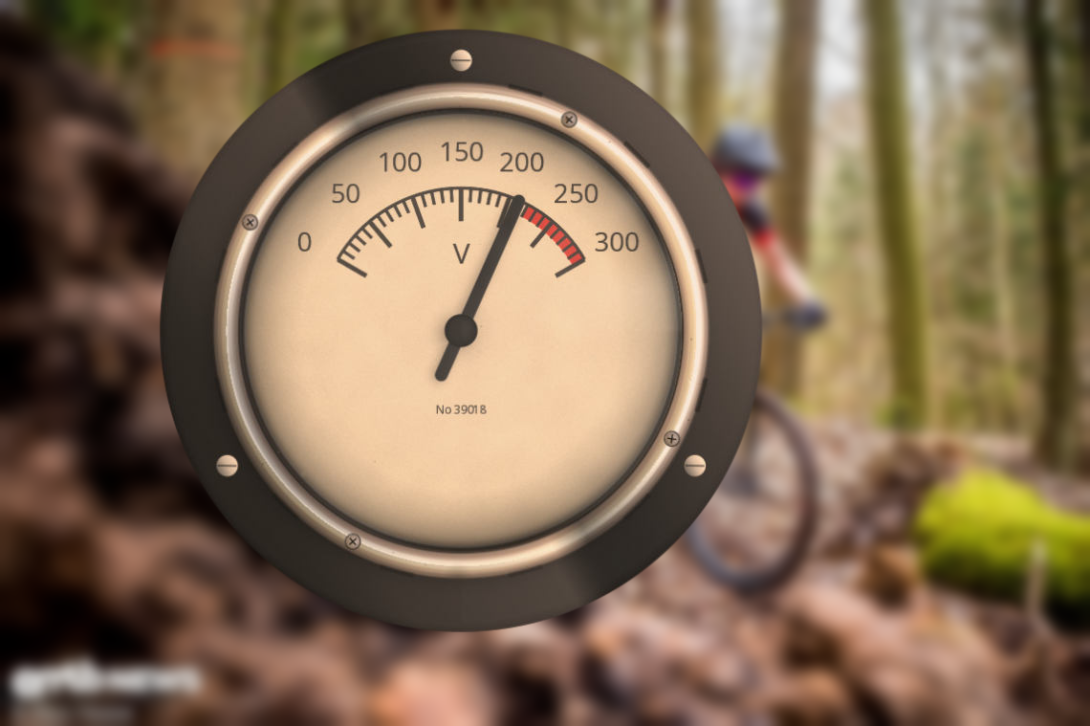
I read {"value": 210, "unit": "V"}
